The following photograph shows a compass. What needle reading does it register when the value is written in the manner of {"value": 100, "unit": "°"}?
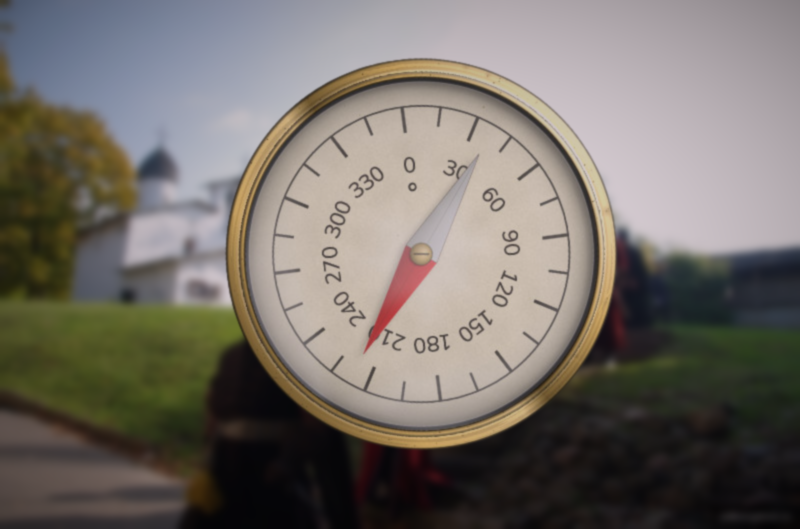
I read {"value": 217.5, "unit": "°"}
